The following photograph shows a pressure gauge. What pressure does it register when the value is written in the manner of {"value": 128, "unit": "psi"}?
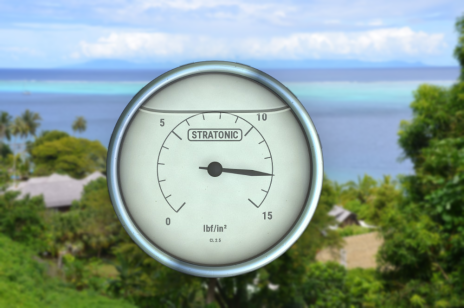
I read {"value": 13, "unit": "psi"}
